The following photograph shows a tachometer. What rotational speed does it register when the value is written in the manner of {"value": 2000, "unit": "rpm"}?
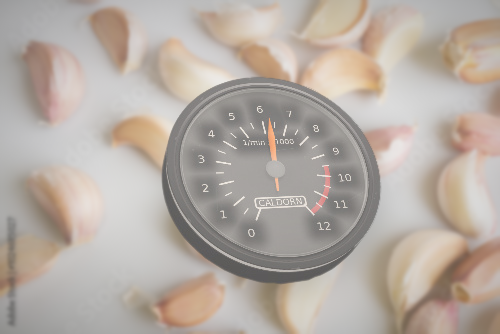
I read {"value": 6250, "unit": "rpm"}
